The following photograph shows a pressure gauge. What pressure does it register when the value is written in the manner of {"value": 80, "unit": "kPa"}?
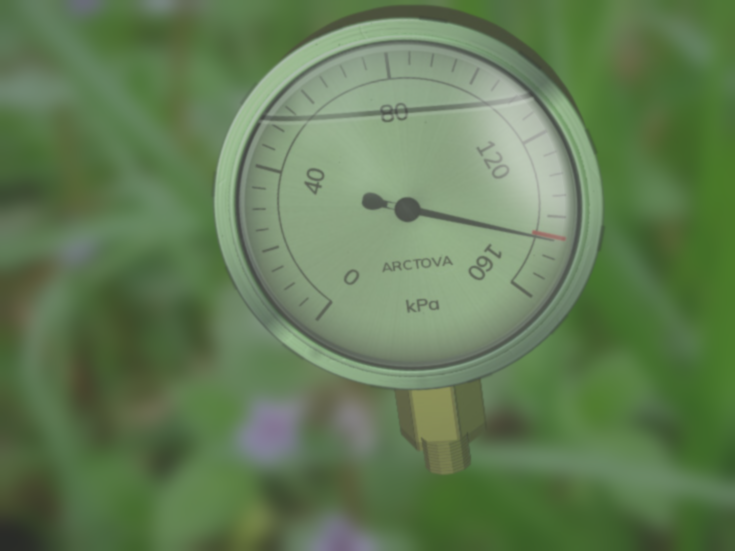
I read {"value": 145, "unit": "kPa"}
